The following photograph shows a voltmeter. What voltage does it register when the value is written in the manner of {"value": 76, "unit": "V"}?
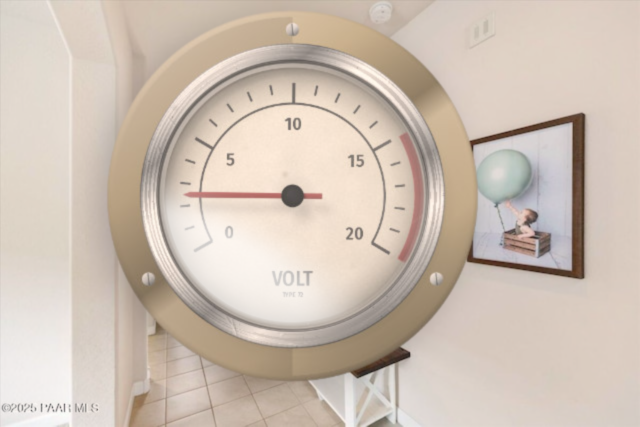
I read {"value": 2.5, "unit": "V"}
